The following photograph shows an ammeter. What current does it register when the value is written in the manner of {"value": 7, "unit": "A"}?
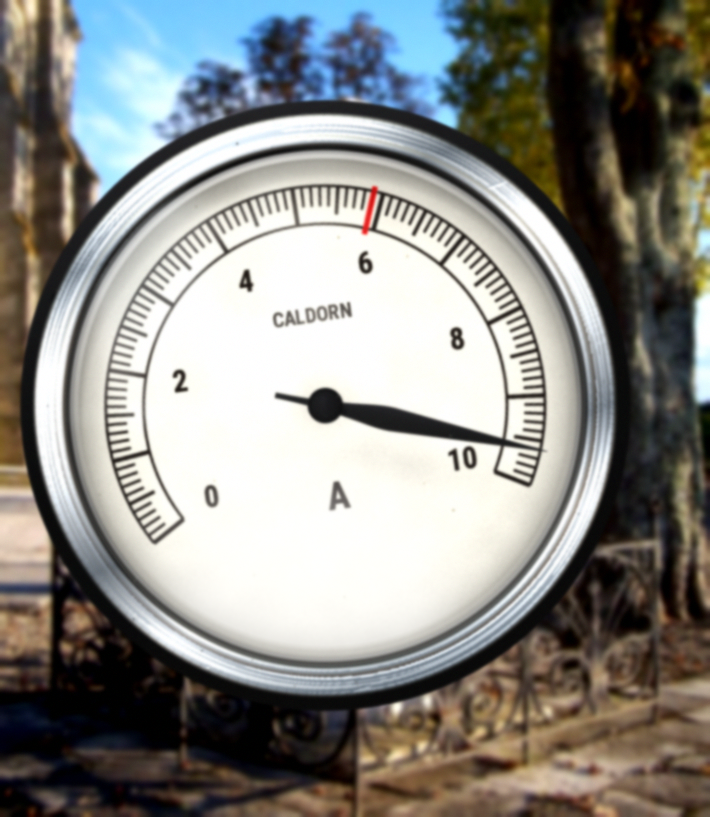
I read {"value": 9.6, "unit": "A"}
